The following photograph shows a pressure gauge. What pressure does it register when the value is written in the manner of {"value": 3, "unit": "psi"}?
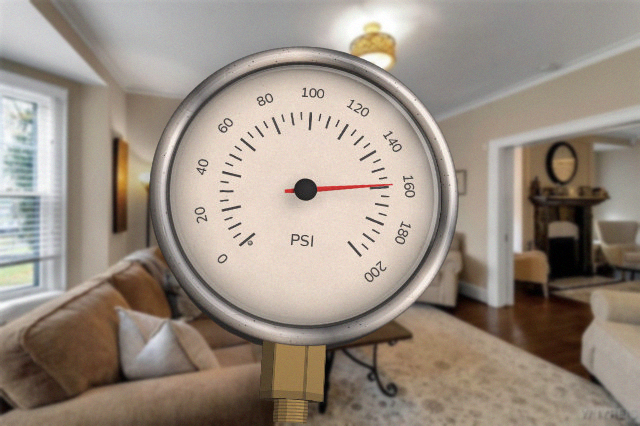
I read {"value": 160, "unit": "psi"}
